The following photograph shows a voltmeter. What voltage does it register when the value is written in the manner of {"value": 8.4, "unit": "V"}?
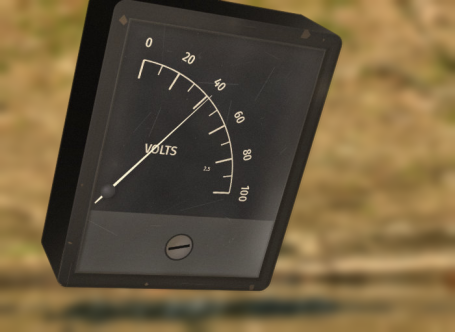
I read {"value": 40, "unit": "V"}
